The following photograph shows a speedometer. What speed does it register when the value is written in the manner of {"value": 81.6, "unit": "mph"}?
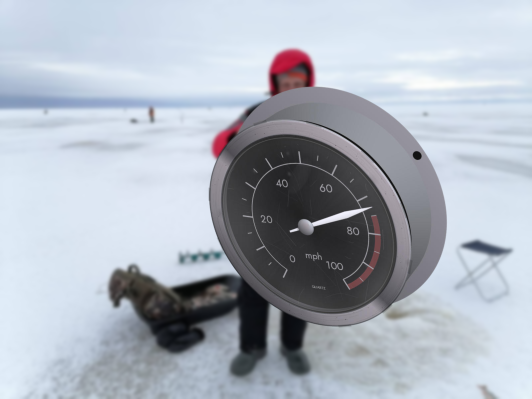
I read {"value": 72.5, "unit": "mph"}
